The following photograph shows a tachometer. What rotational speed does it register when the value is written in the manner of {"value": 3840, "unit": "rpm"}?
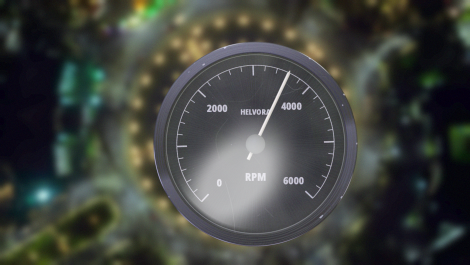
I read {"value": 3600, "unit": "rpm"}
